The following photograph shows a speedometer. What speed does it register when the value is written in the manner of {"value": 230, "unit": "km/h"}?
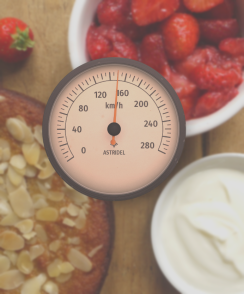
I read {"value": 150, "unit": "km/h"}
